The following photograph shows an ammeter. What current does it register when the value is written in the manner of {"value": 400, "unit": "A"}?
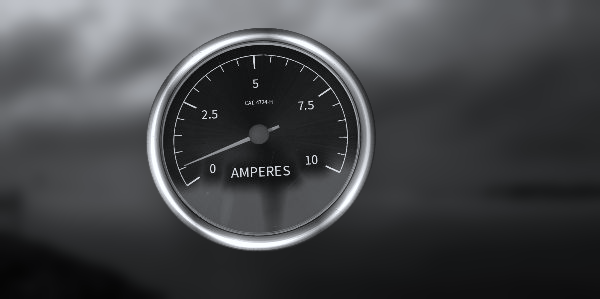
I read {"value": 0.5, "unit": "A"}
